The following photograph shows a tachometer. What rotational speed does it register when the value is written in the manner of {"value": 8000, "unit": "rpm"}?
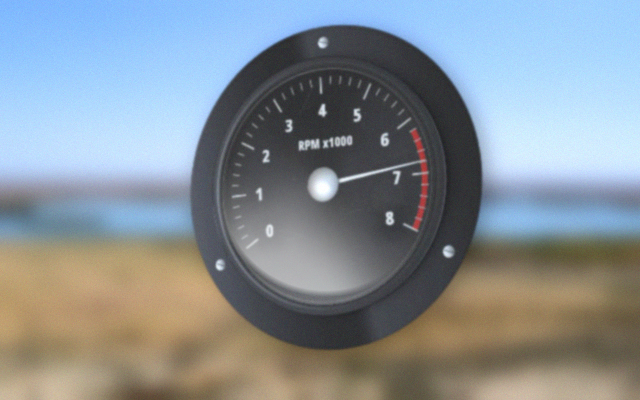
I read {"value": 6800, "unit": "rpm"}
